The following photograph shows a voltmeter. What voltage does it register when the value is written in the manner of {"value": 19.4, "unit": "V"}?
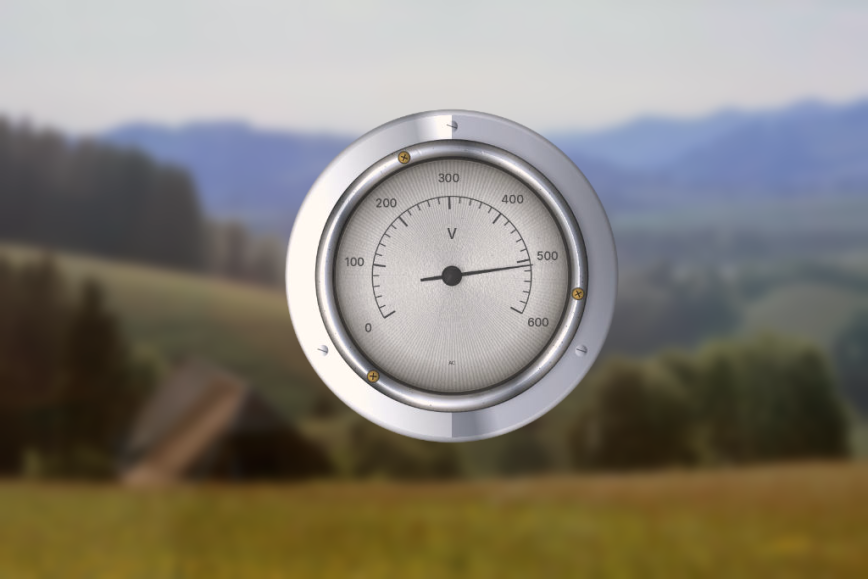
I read {"value": 510, "unit": "V"}
